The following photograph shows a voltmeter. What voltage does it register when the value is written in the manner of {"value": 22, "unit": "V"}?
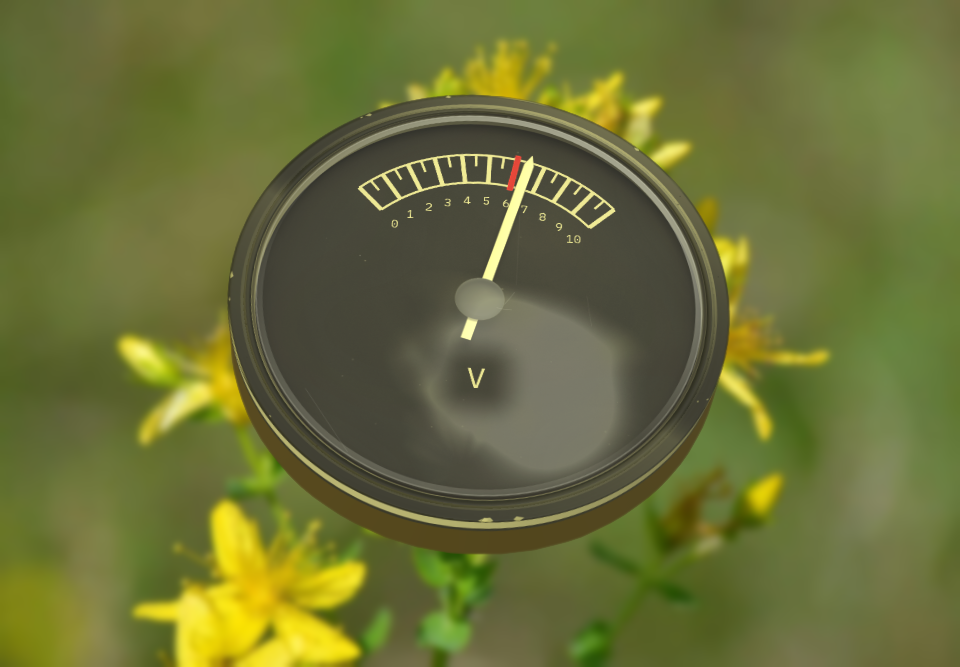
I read {"value": 6.5, "unit": "V"}
